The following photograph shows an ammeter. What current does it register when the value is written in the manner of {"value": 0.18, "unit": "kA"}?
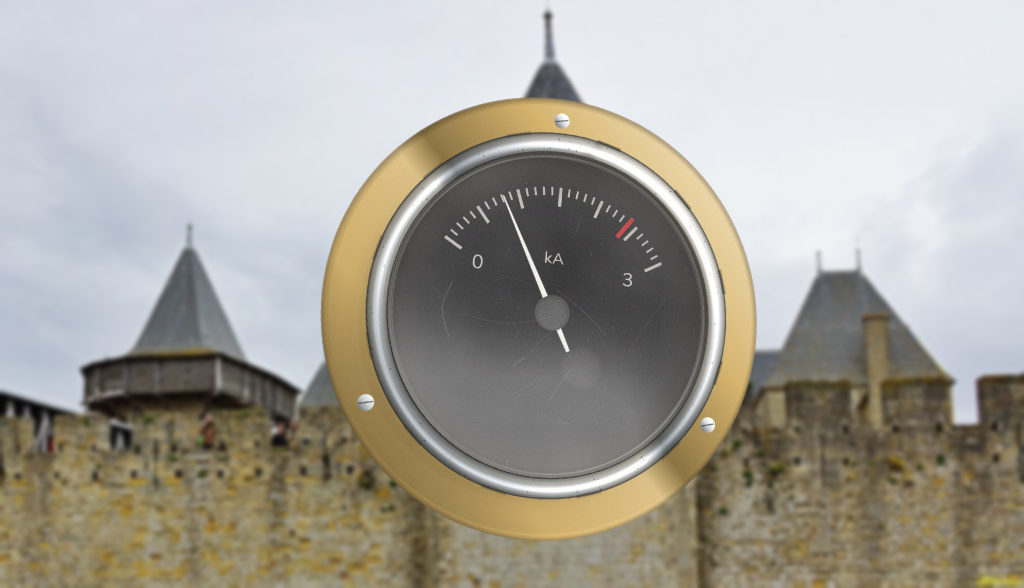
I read {"value": 0.8, "unit": "kA"}
